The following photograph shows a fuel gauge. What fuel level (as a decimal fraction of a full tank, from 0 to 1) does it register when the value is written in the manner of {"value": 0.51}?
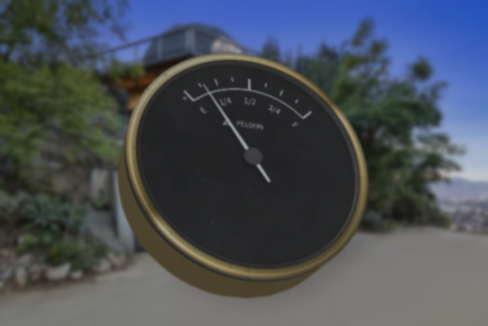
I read {"value": 0.125}
